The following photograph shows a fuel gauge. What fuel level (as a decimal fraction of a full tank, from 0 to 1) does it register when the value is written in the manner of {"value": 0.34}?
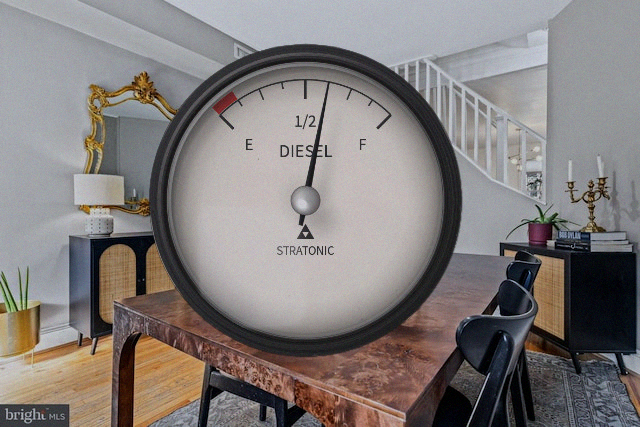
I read {"value": 0.625}
